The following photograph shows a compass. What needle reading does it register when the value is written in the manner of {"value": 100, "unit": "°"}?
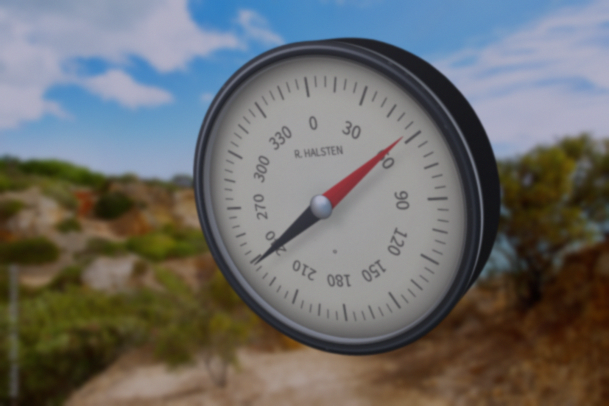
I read {"value": 57.5, "unit": "°"}
